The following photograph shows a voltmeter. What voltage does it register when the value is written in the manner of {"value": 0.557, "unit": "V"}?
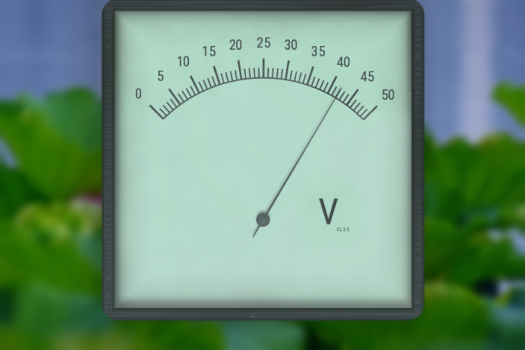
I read {"value": 42, "unit": "V"}
